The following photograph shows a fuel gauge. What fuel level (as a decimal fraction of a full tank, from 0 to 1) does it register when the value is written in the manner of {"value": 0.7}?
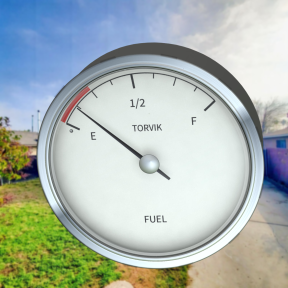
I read {"value": 0.125}
